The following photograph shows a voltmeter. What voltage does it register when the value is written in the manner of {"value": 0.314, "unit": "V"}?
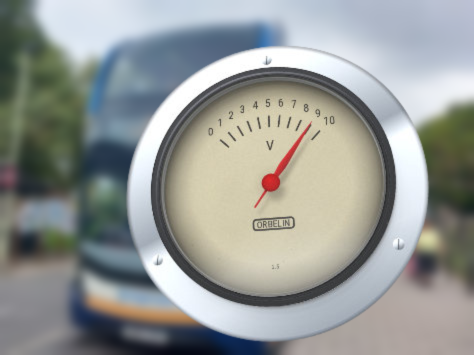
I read {"value": 9, "unit": "V"}
